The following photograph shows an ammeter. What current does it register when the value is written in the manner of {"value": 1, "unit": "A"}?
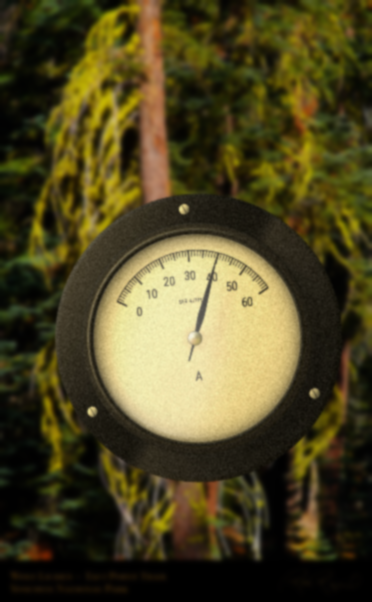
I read {"value": 40, "unit": "A"}
